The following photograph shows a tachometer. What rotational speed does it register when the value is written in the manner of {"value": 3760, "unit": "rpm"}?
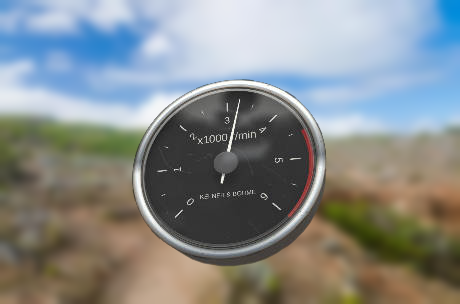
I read {"value": 3250, "unit": "rpm"}
